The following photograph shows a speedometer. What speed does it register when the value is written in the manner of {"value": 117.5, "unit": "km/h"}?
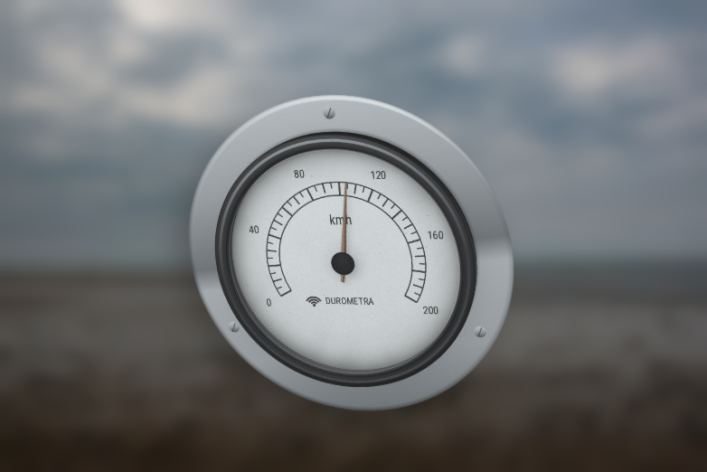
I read {"value": 105, "unit": "km/h"}
